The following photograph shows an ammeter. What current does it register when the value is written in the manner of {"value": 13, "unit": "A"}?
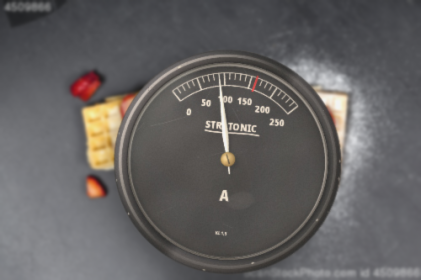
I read {"value": 90, "unit": "A"}
